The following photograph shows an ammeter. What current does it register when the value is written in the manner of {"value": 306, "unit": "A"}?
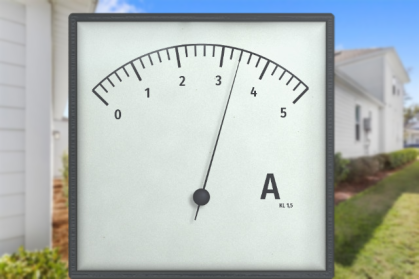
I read {"value": 3.4, "unit": "A"}
